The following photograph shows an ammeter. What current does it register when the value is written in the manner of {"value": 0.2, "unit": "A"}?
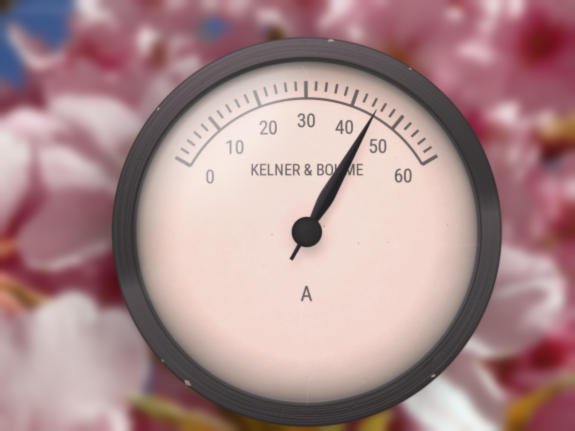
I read {"value": 45, "unit": "A"}
